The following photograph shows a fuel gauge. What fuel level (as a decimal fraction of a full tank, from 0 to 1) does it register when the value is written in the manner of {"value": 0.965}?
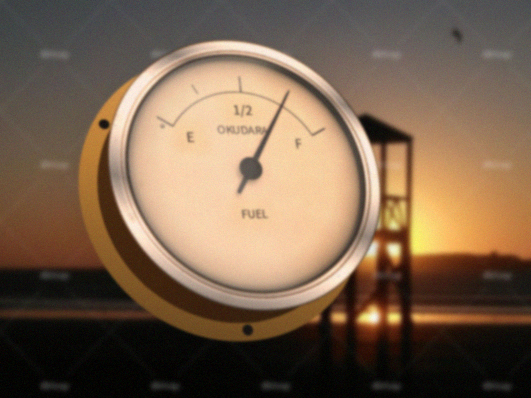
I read {"value": 0.75}
